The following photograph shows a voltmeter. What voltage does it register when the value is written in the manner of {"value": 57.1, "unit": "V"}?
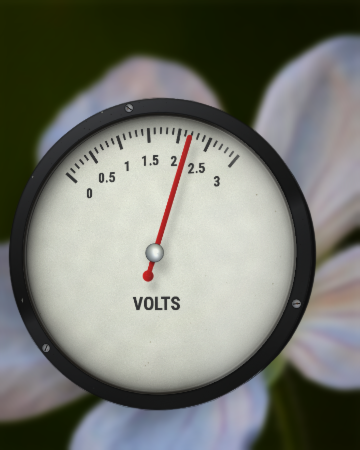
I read {"value": 2.2, "unit": "V"}
